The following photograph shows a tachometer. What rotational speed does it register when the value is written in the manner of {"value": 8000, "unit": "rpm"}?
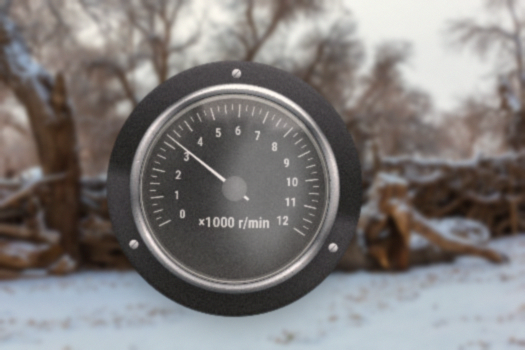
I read {"value": 3250, "unit": "rpm"}
